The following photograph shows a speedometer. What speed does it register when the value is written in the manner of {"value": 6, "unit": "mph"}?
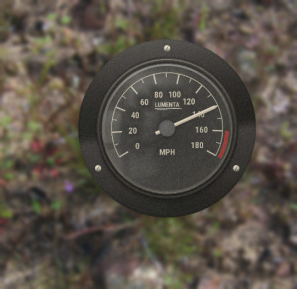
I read {"value": 140, "unit": "mph"}
